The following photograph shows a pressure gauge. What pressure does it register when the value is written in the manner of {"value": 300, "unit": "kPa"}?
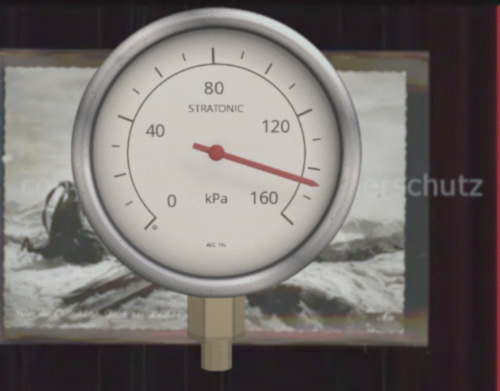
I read {"value": 145, "unit": "kPa"}
